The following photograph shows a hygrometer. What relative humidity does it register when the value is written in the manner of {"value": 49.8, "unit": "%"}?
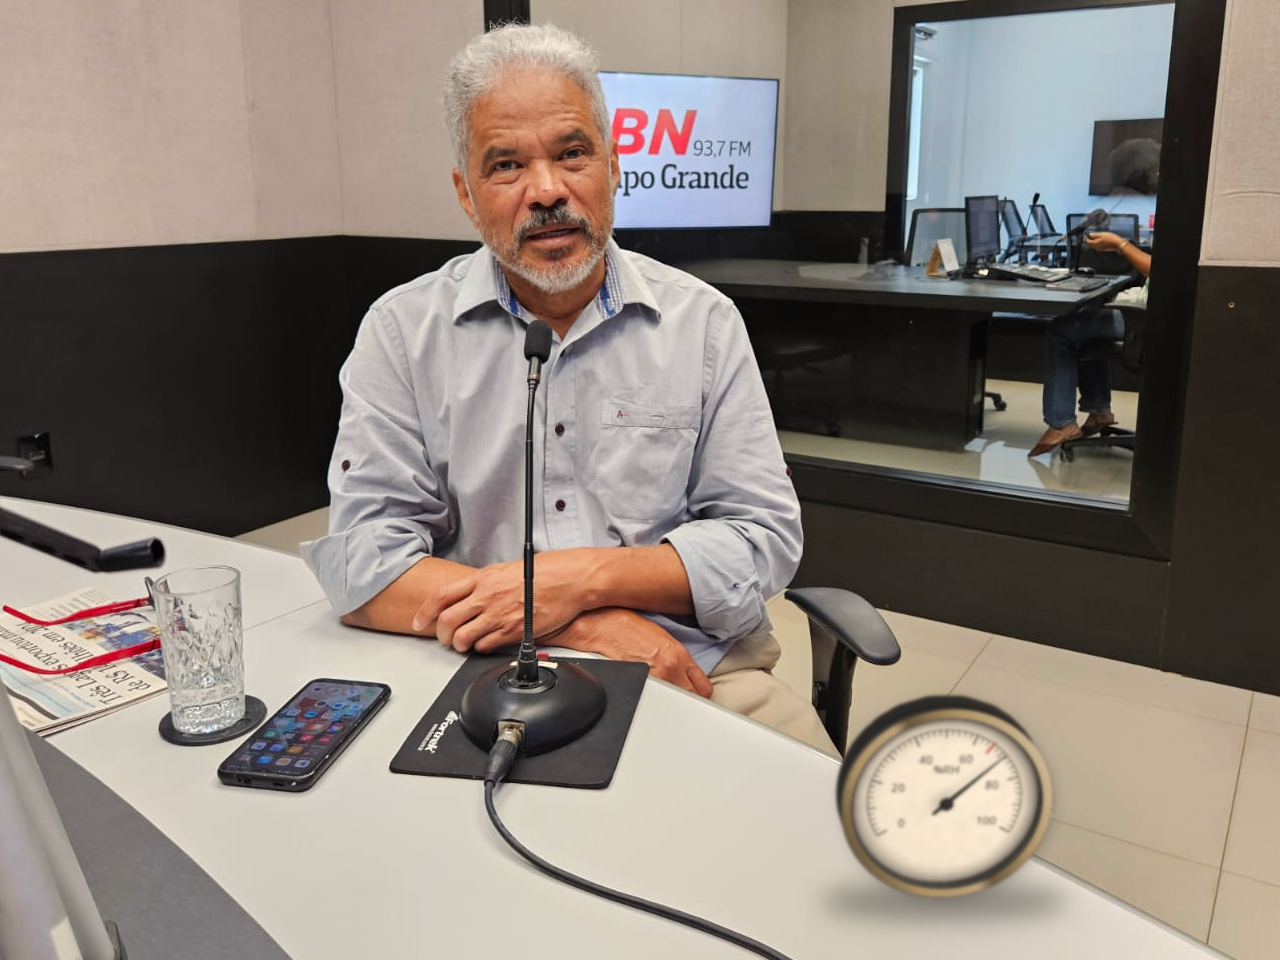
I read {"value": 70, "unit": "%"}
